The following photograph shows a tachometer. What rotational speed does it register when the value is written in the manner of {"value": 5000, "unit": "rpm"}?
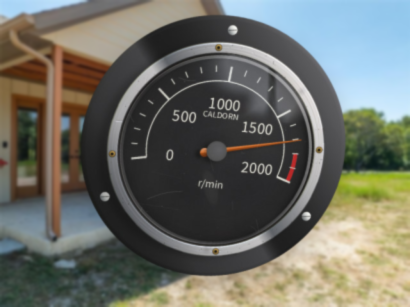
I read {"value": 1700, "unit": "rpm"}
